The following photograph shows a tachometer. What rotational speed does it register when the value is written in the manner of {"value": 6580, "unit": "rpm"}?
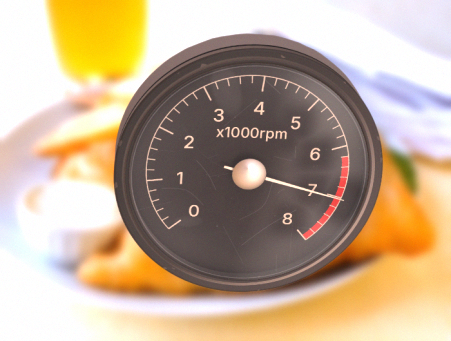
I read {"value": 7000, "unit": "rpm"}
